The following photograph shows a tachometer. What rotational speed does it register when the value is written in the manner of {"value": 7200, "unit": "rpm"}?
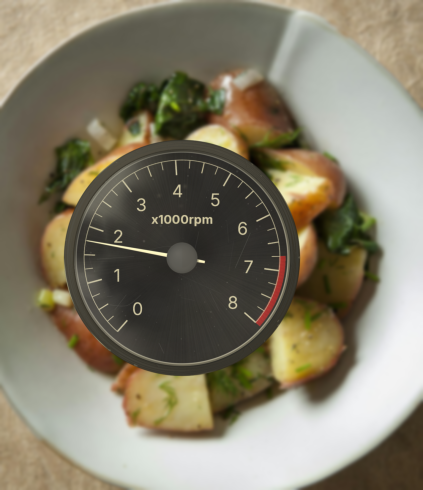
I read {"value": 1750, "unit": "rpm"}
